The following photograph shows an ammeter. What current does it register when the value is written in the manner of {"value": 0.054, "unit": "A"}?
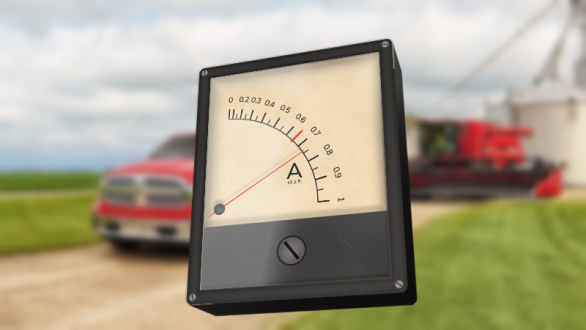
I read {"value": 0.75, "unit": "A"}
